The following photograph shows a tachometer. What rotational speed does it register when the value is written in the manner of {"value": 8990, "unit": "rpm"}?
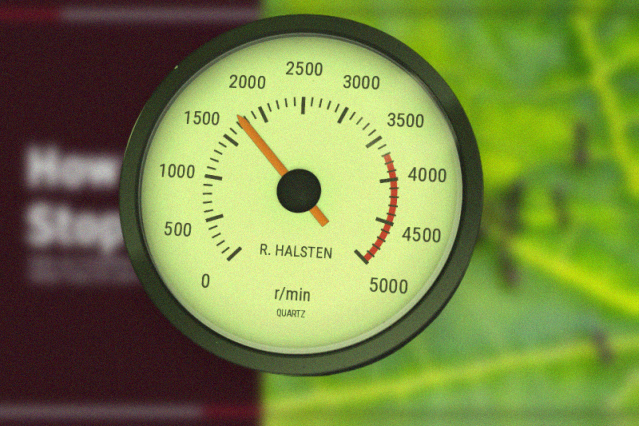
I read {"value": 1750, "unit": "rpm"}
